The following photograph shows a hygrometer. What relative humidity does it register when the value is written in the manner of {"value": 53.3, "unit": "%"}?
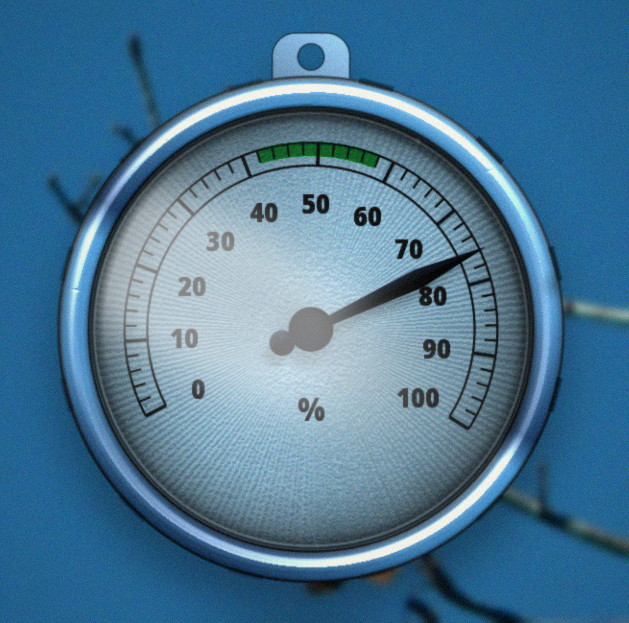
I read {"value": 76, "unit": "%"}
